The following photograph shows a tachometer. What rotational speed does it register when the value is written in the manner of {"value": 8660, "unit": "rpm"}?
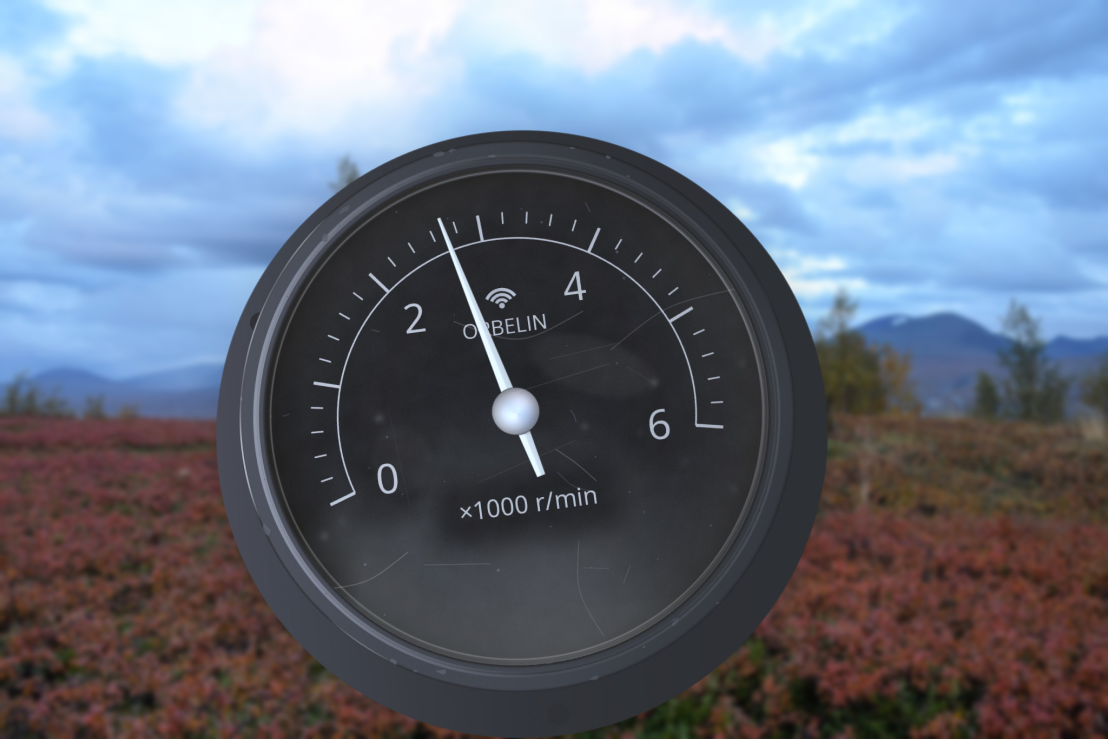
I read {"value": 2700, "unit": "rpm"}
